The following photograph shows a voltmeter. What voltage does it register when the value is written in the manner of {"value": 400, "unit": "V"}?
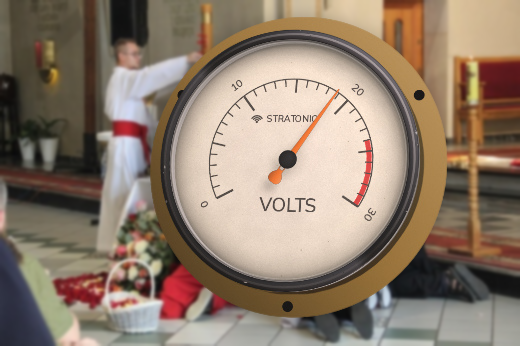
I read {"value": 19, "unit": "V"}
